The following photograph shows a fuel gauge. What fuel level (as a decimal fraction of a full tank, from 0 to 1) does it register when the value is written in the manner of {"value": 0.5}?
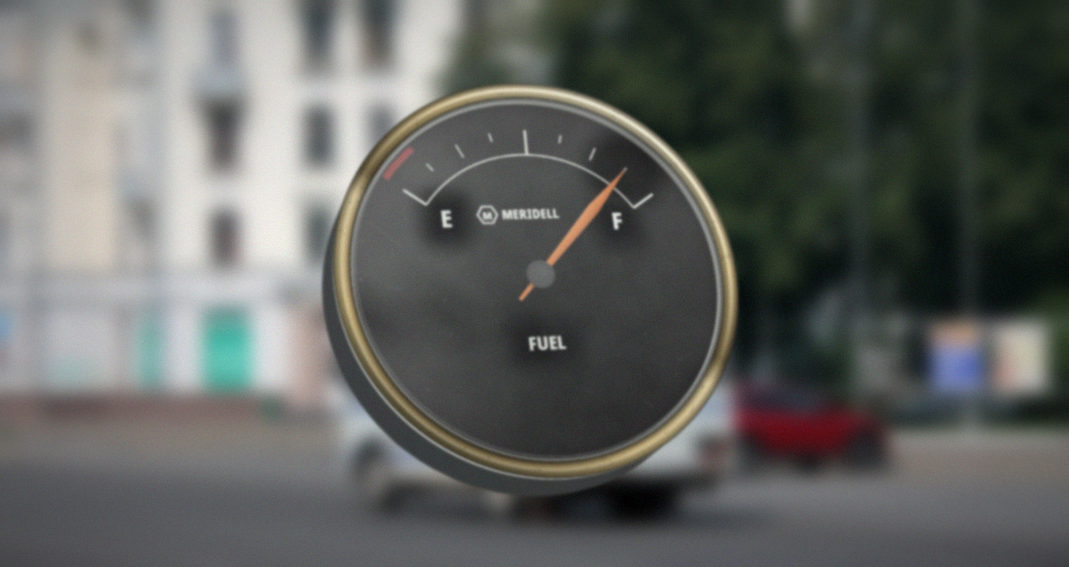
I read {"value": 0.875}
